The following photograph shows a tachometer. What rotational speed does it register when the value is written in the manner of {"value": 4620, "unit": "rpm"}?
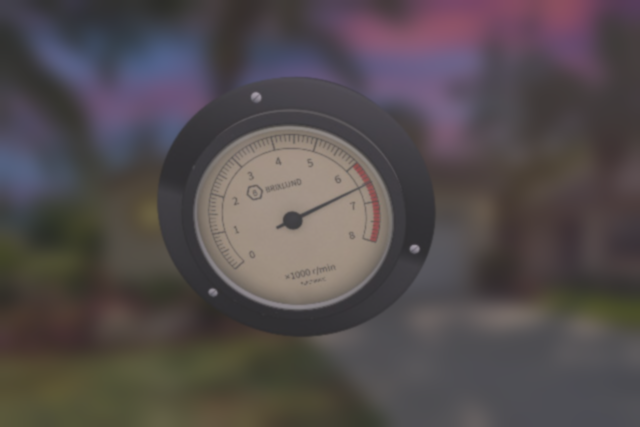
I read {"value": 6500, "unit": "rpm"}
